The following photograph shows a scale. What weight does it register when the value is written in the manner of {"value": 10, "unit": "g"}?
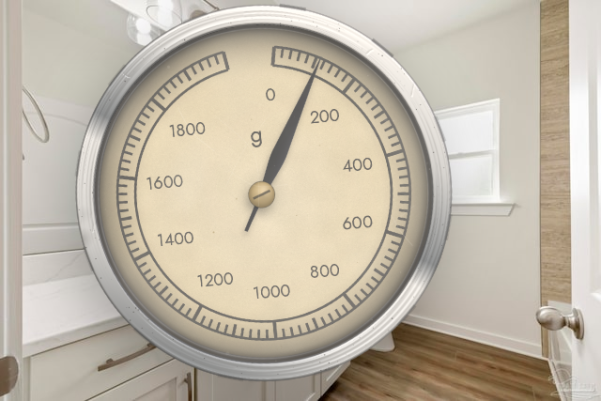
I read {"value": 110, "unit": "g"}
